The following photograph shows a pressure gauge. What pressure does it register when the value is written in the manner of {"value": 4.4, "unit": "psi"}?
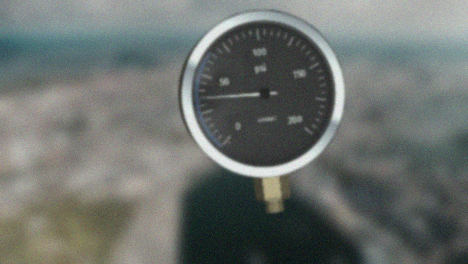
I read {"value": 35, "unit": "psi"}
